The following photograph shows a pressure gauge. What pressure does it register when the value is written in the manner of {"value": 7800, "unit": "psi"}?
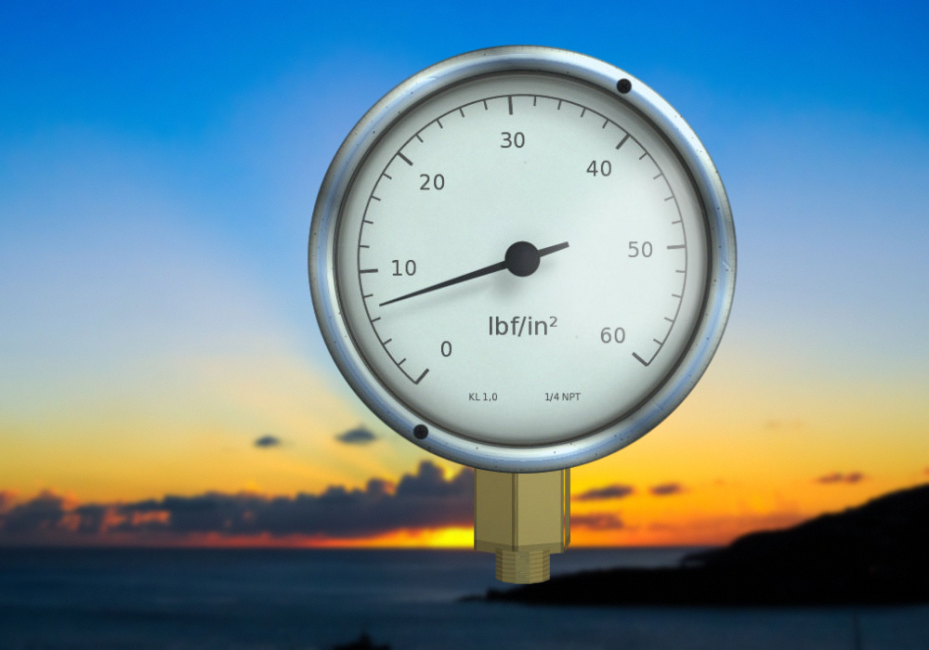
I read {"value": 7, "unit": "psi"}
